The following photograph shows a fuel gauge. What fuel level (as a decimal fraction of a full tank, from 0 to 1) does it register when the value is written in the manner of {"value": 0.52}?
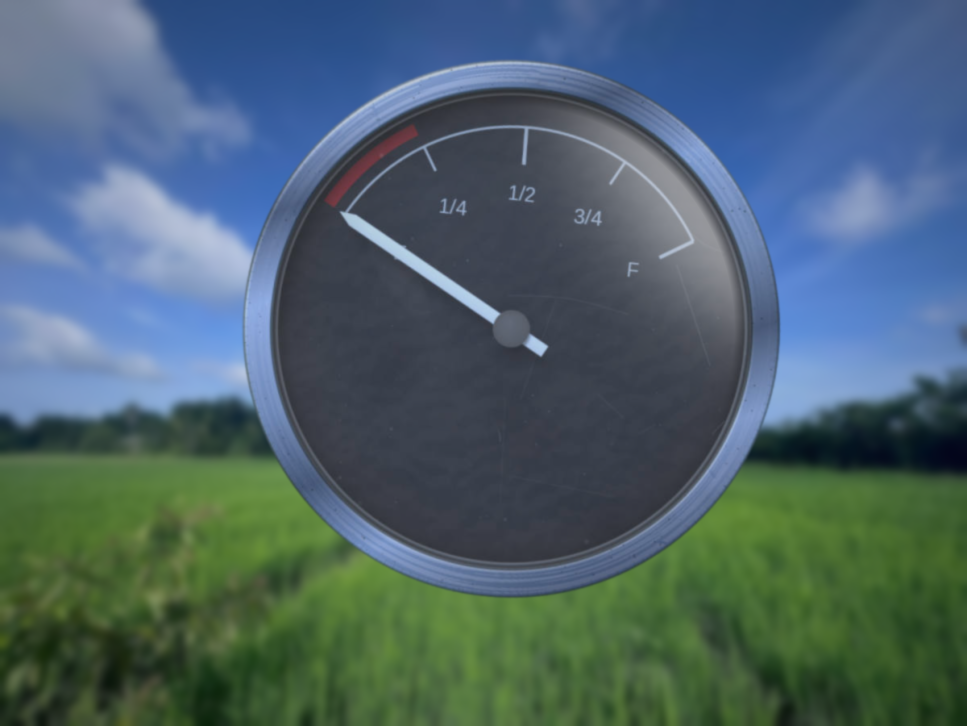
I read {"value": 0}
